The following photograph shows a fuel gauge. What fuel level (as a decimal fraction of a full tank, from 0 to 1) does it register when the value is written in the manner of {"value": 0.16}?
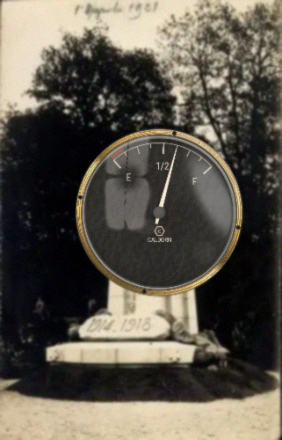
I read {"value": 0.625}
